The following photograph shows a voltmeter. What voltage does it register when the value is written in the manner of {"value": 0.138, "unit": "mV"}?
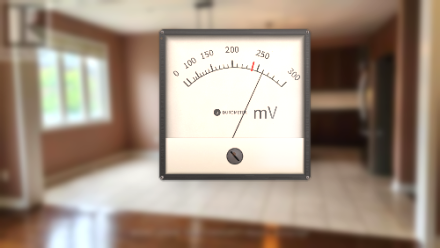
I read {"value": 260, "unit": "mV"}
